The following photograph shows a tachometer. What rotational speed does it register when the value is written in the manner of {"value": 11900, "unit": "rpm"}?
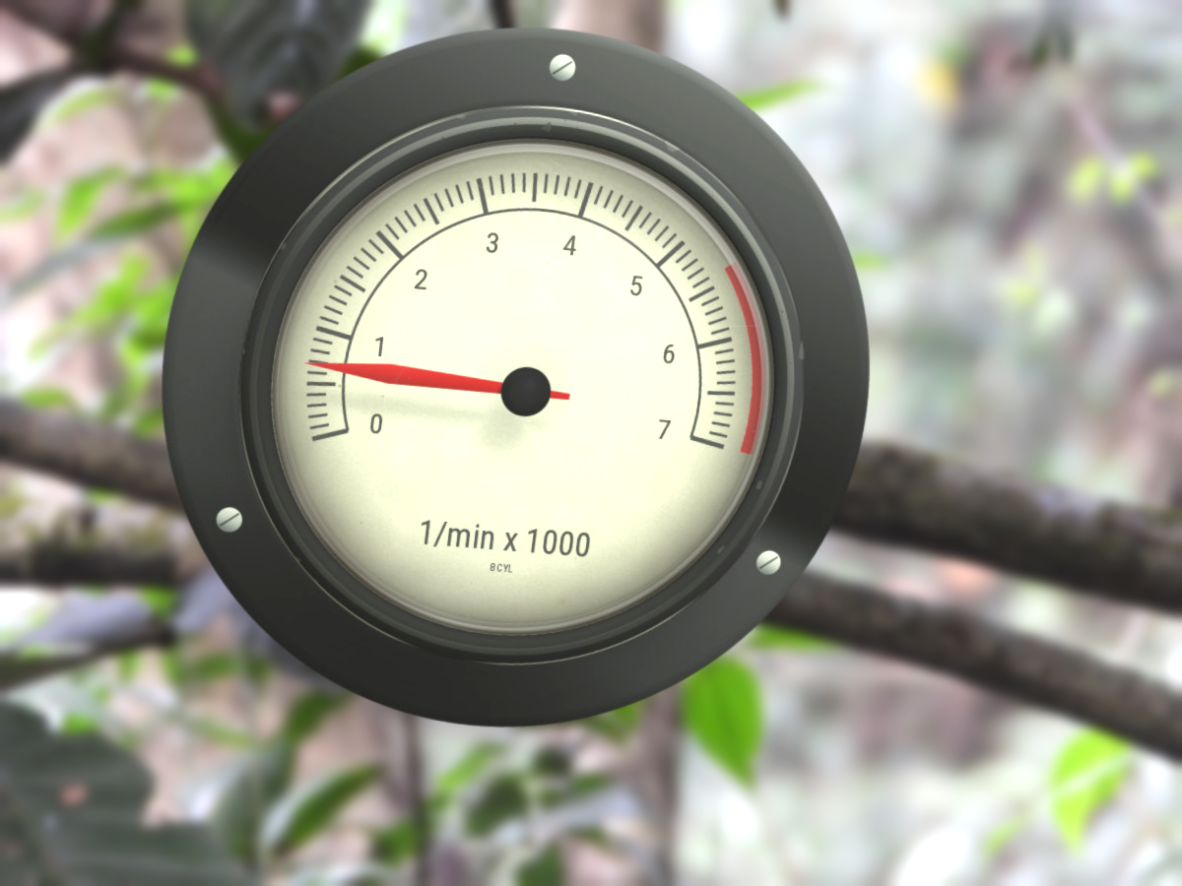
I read {"value": 700, "unit": "rpm"}
